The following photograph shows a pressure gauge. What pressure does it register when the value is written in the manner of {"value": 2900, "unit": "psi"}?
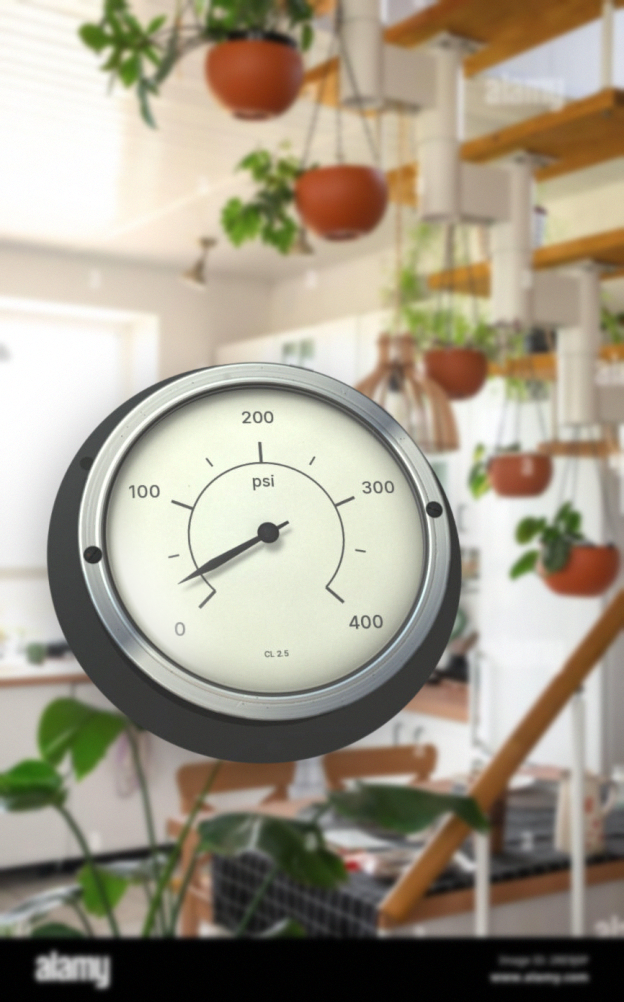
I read {"value": 25, "unit": "psi"}
